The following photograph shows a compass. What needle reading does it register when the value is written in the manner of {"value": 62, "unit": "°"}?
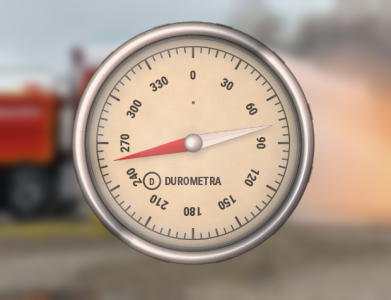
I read {"value": 257.5, "unit": "°"}
